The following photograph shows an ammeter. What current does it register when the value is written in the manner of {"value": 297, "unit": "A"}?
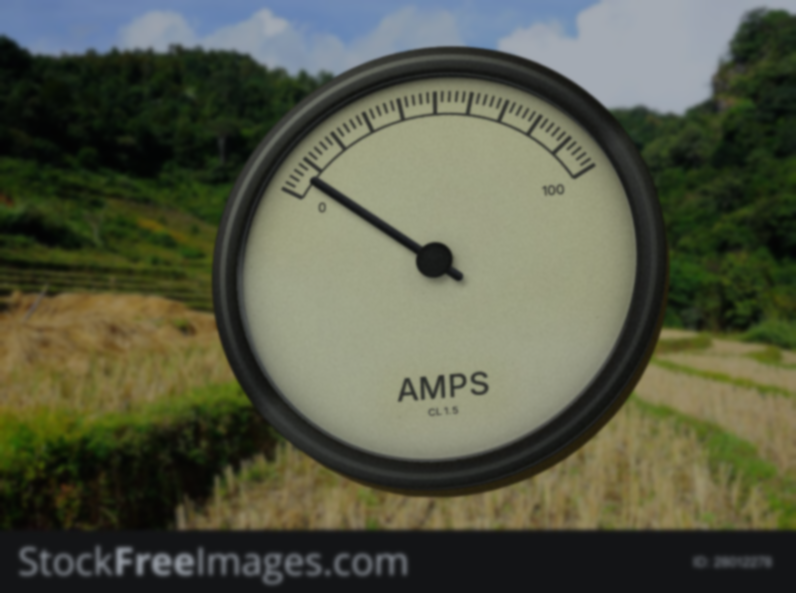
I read {"value": 6, "unit": "A"}
